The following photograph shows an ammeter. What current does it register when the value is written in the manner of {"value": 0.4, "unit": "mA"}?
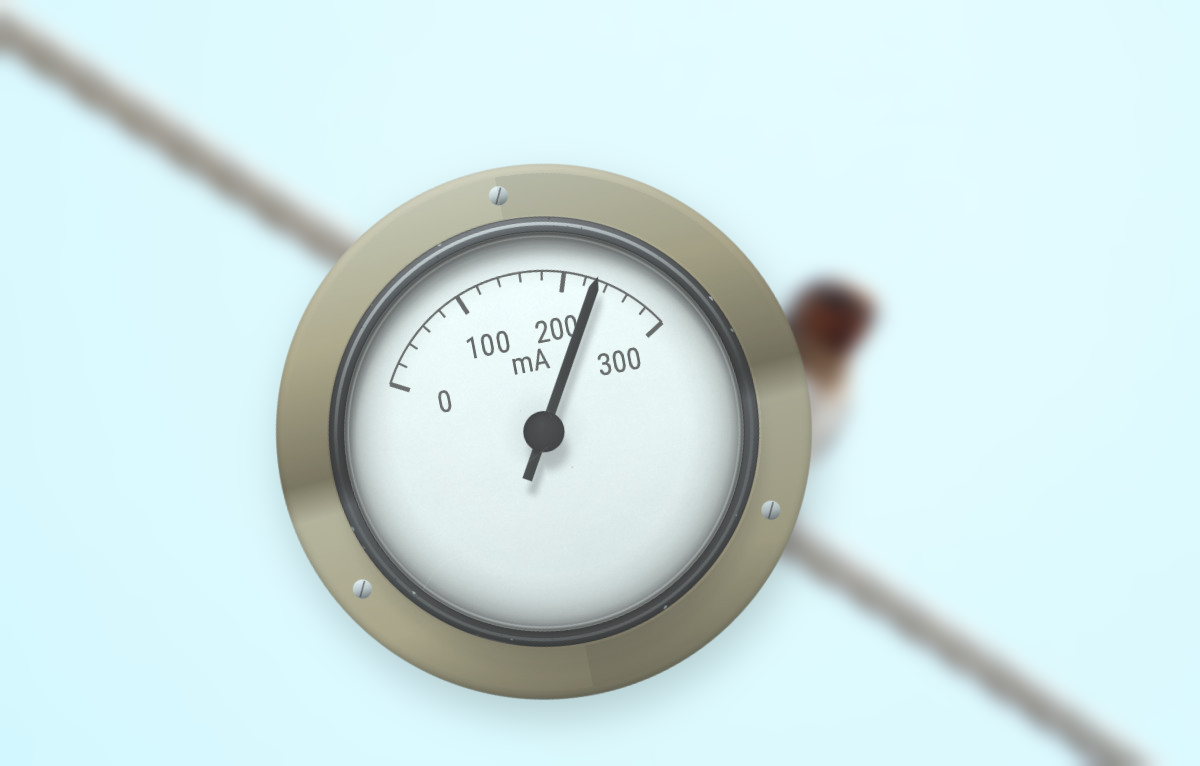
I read {"value": 230, "unit": "mA"}
